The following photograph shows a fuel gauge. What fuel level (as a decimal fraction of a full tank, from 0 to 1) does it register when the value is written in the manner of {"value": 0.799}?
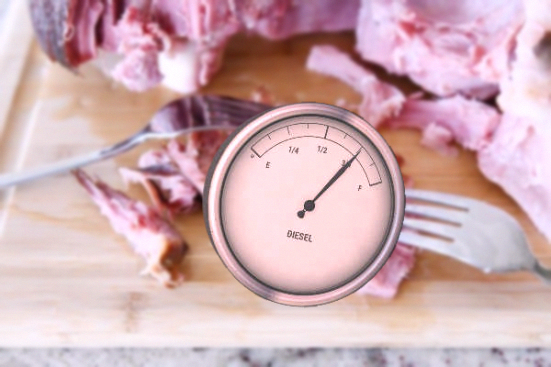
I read {"value": 0.75}
